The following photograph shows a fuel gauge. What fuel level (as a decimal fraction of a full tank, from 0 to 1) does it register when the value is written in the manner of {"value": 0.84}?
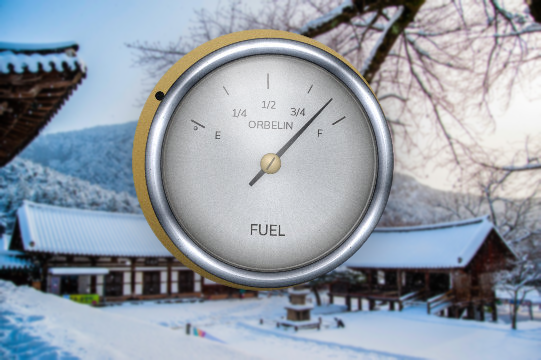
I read {"value": 0.875}
